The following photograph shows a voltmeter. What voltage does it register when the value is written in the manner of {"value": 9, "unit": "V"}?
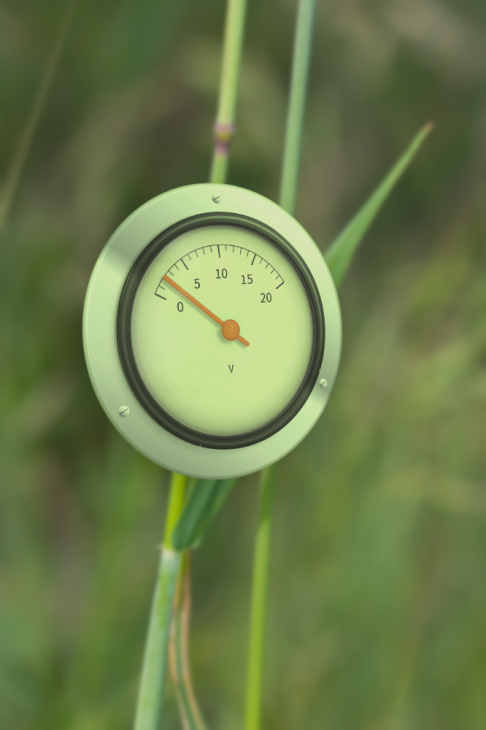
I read {"value": 2, "unit": "V"}
